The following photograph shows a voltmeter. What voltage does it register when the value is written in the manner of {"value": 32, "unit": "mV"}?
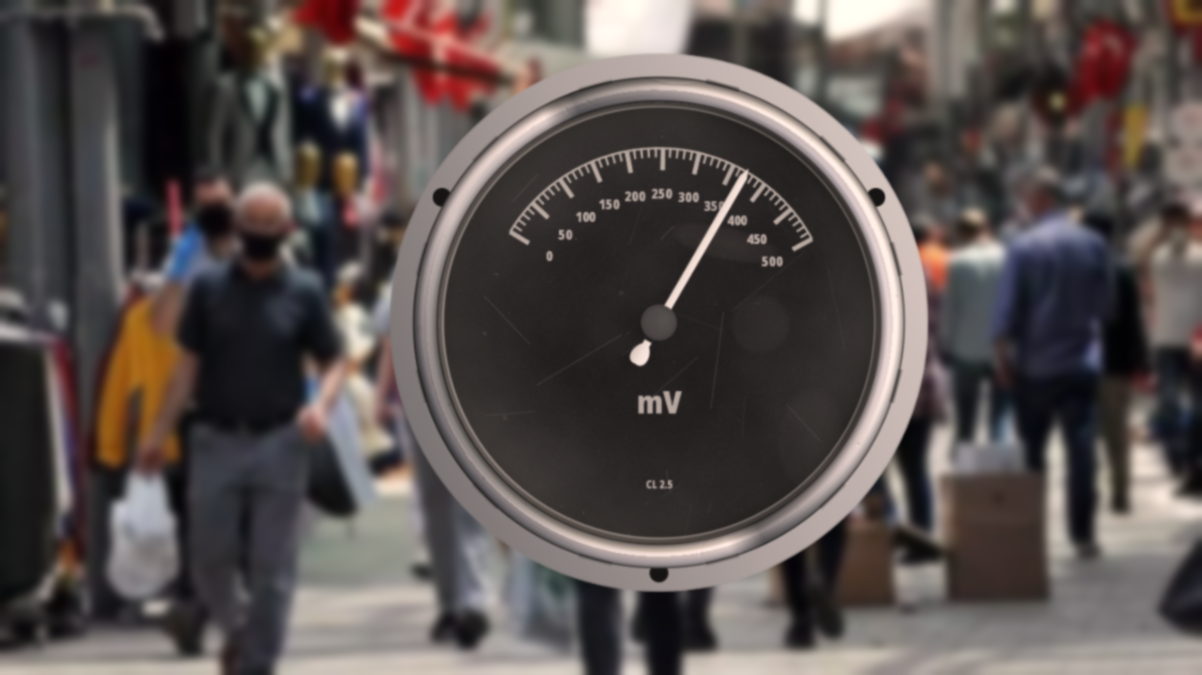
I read {"value": 370, "unit": "mV"}
